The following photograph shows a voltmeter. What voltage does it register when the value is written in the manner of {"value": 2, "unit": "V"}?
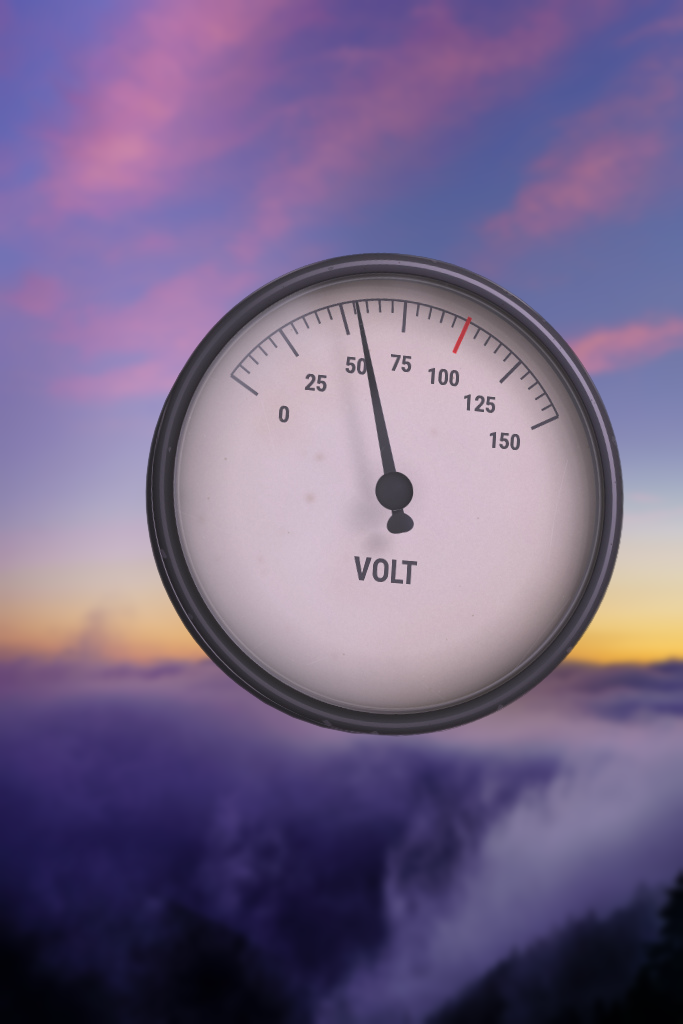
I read {"value": 55, "unit": "V"}
